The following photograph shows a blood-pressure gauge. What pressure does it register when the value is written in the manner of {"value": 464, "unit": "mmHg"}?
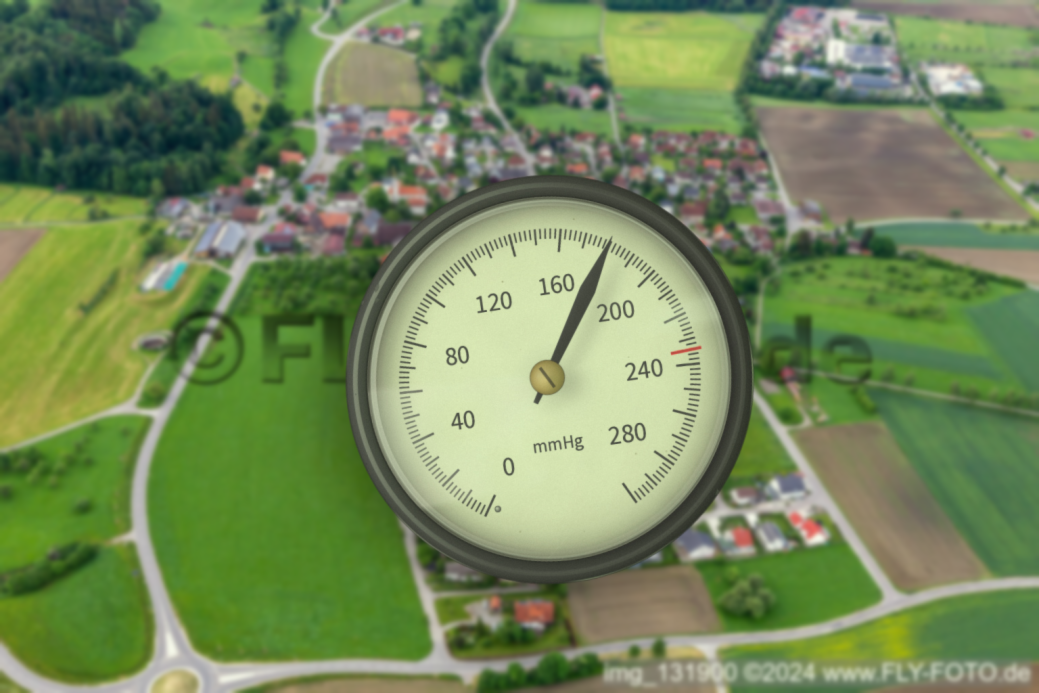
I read {"value": 180, "unit": "mmHg"}
